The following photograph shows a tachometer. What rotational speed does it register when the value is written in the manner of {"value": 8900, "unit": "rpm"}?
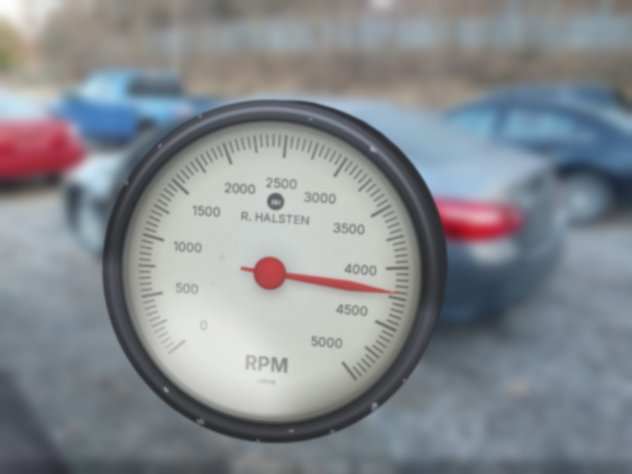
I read {"value": 4200, "unit": "rpm"}
